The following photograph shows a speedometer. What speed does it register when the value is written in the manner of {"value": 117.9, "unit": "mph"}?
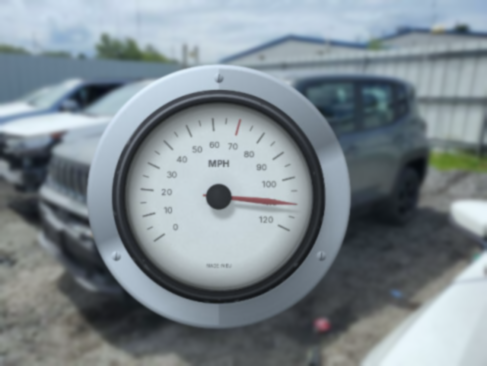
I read {"value": 110, "unit": "mph"}
